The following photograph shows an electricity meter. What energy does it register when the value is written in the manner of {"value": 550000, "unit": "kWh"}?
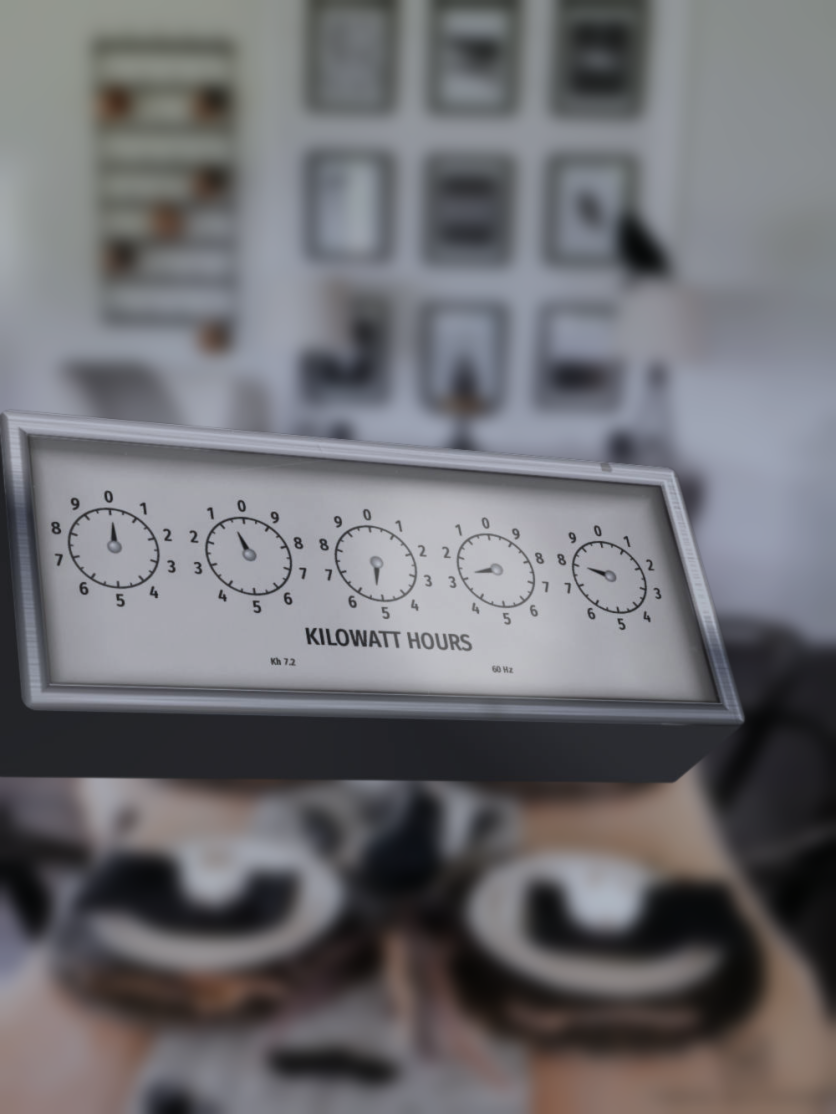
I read {"value": 528, "unit": "kWh"}
